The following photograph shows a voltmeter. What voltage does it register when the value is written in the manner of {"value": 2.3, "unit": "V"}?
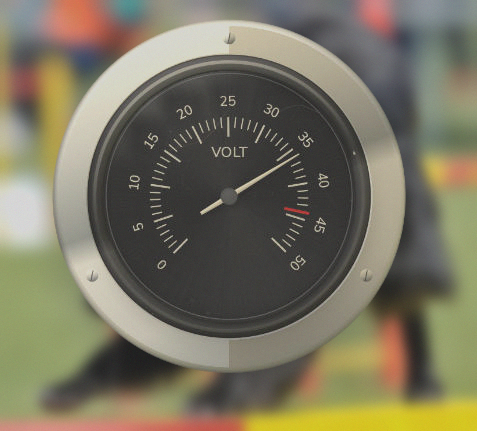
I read {"value": 36, "unit": "V"}
